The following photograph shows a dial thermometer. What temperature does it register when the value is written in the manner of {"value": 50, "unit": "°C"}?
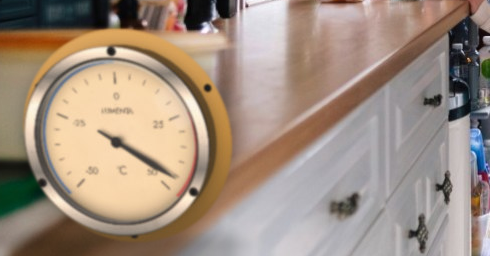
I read {"value": 45, "unit": "°C"}
